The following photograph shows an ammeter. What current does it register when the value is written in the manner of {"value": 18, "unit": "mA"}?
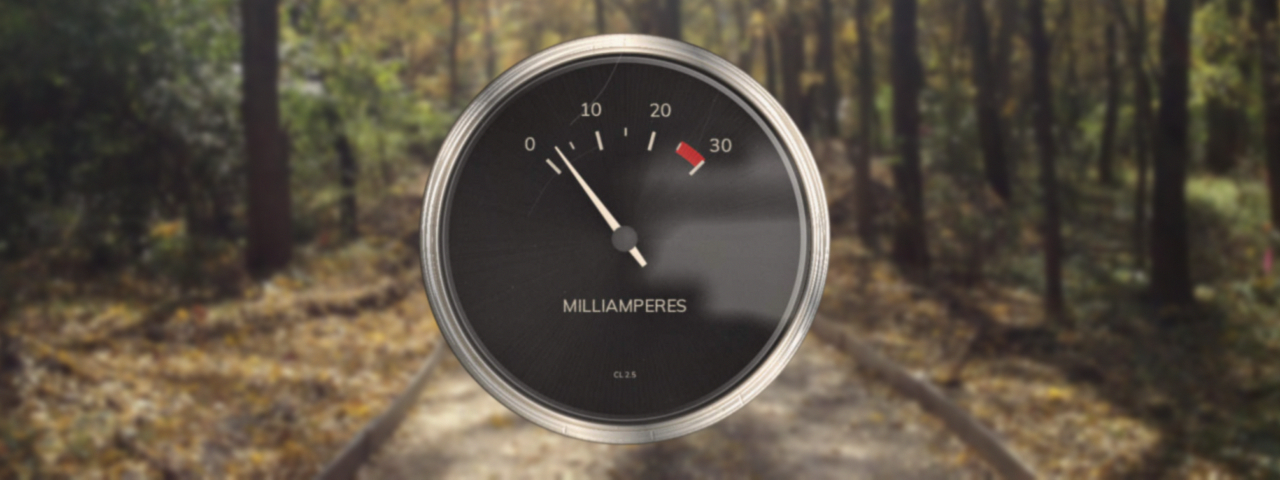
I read {"value": 2.5, "unit": "mA"}
